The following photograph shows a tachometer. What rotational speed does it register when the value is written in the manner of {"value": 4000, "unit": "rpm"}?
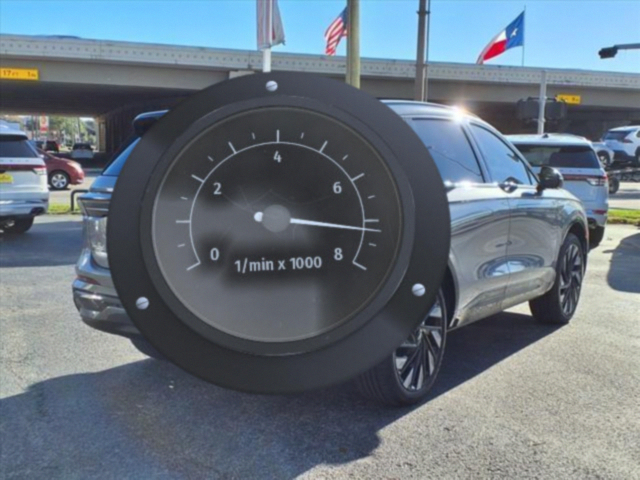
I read {"value": 7250, "unit": "rpm"}
